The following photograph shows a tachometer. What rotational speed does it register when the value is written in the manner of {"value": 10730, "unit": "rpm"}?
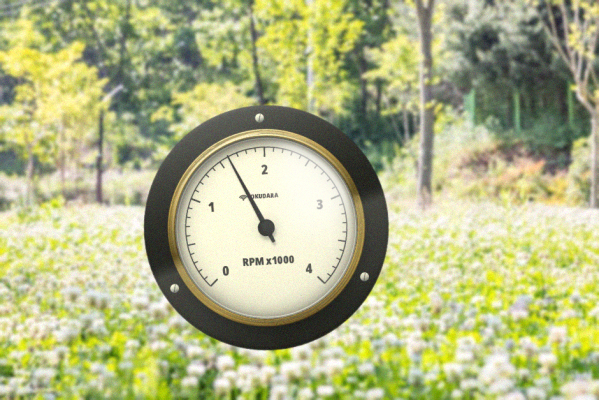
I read {"value": 1600, "unit": "rpm"}
